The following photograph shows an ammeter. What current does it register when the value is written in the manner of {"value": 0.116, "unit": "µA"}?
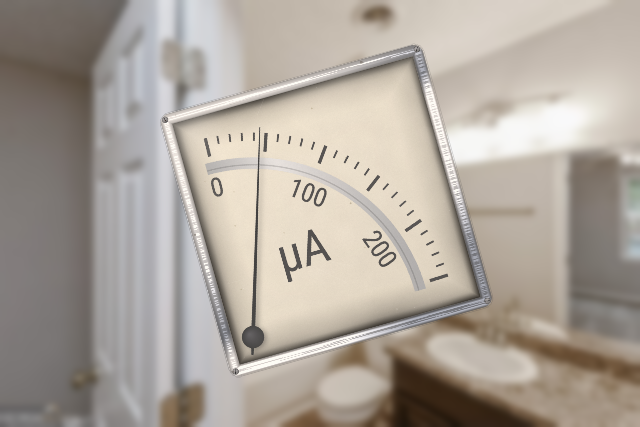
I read {"value": 45, "unit": "µA"}
